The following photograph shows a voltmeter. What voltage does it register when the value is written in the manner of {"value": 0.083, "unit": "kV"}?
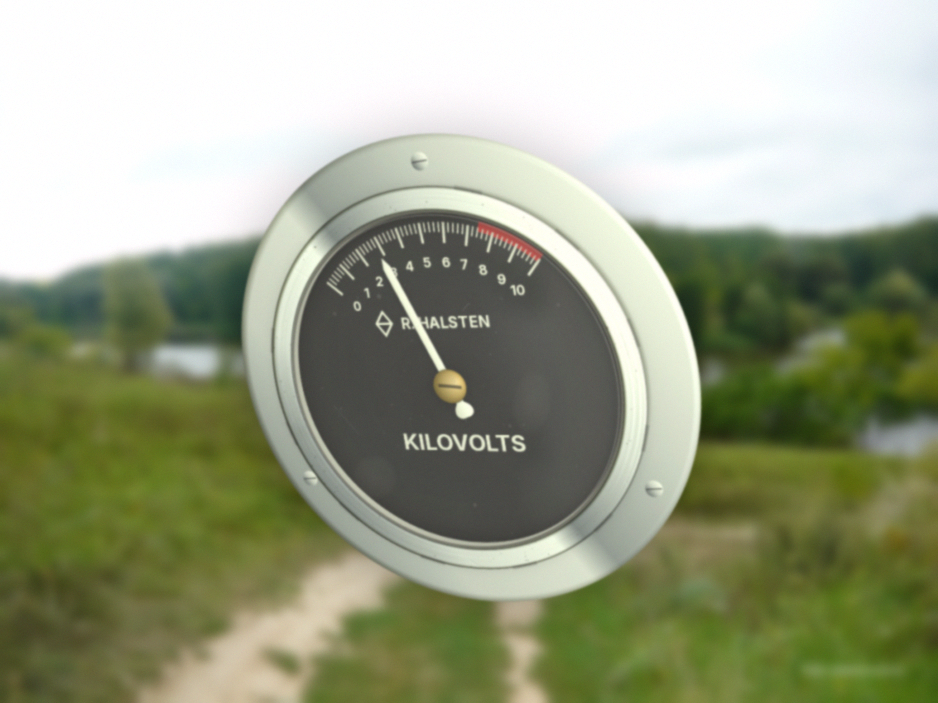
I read {"value": 3, "unit": "kV"}
